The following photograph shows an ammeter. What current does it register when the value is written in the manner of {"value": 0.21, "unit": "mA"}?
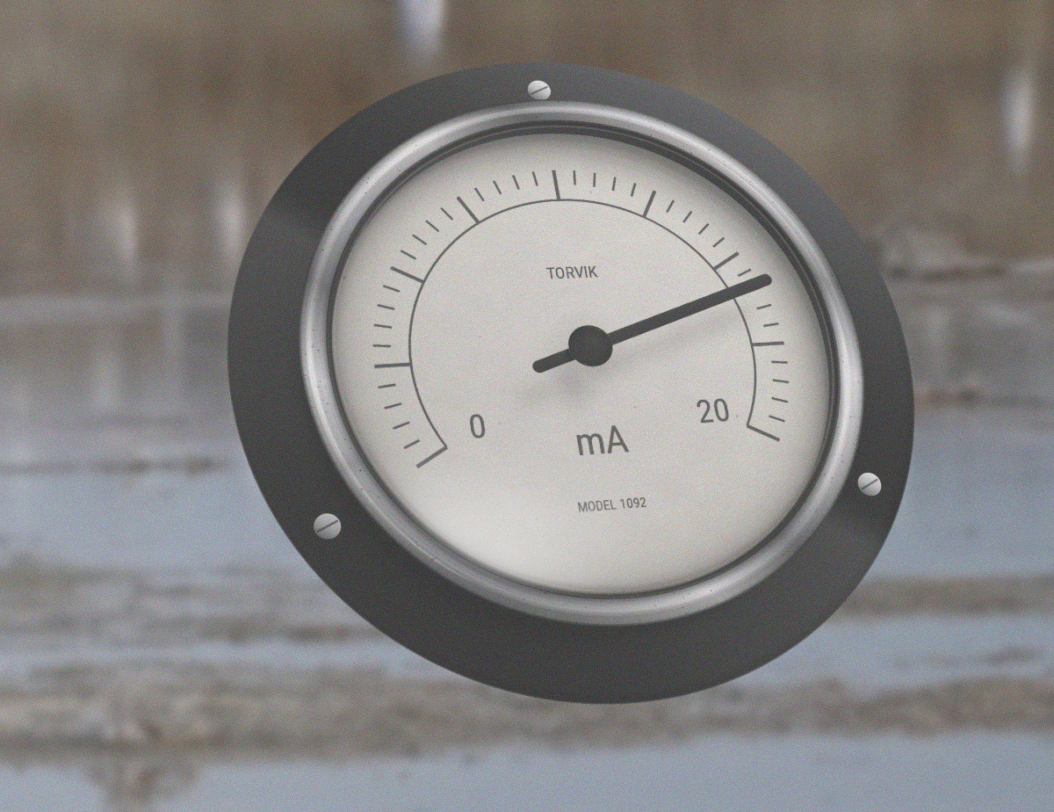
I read {"value": 16, "unit": "mA"}
